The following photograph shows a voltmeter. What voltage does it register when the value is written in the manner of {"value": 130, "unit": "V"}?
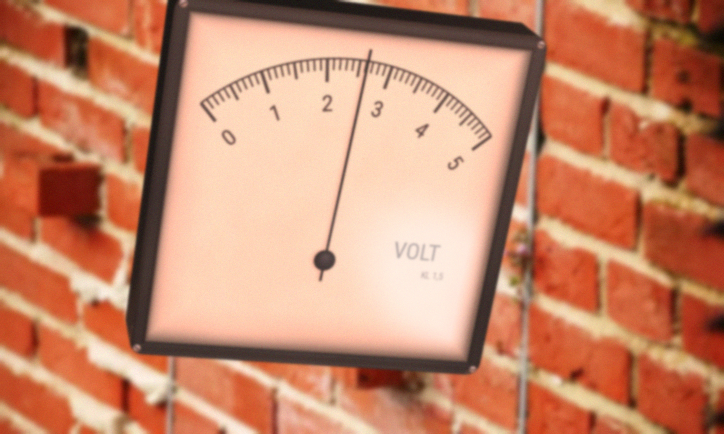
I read {"value": 2.6, "unit": "V"}
